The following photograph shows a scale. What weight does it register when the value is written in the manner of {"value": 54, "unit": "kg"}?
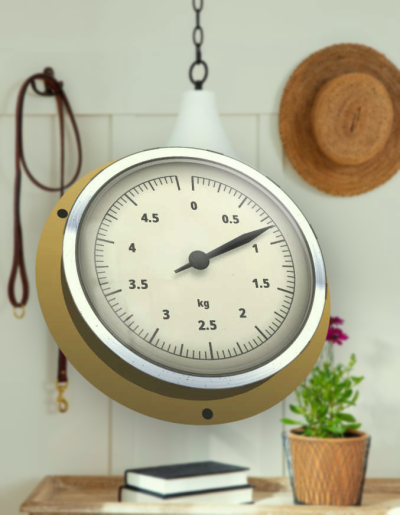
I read {"value": 0.85, "unit": "kg"}
